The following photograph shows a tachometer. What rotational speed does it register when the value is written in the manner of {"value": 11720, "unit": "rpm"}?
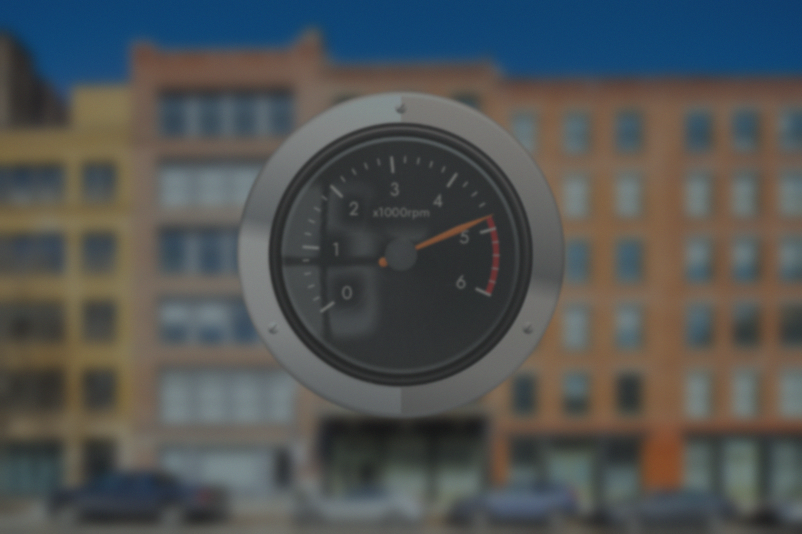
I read {"value": 4800, "unit": "rpm"}
